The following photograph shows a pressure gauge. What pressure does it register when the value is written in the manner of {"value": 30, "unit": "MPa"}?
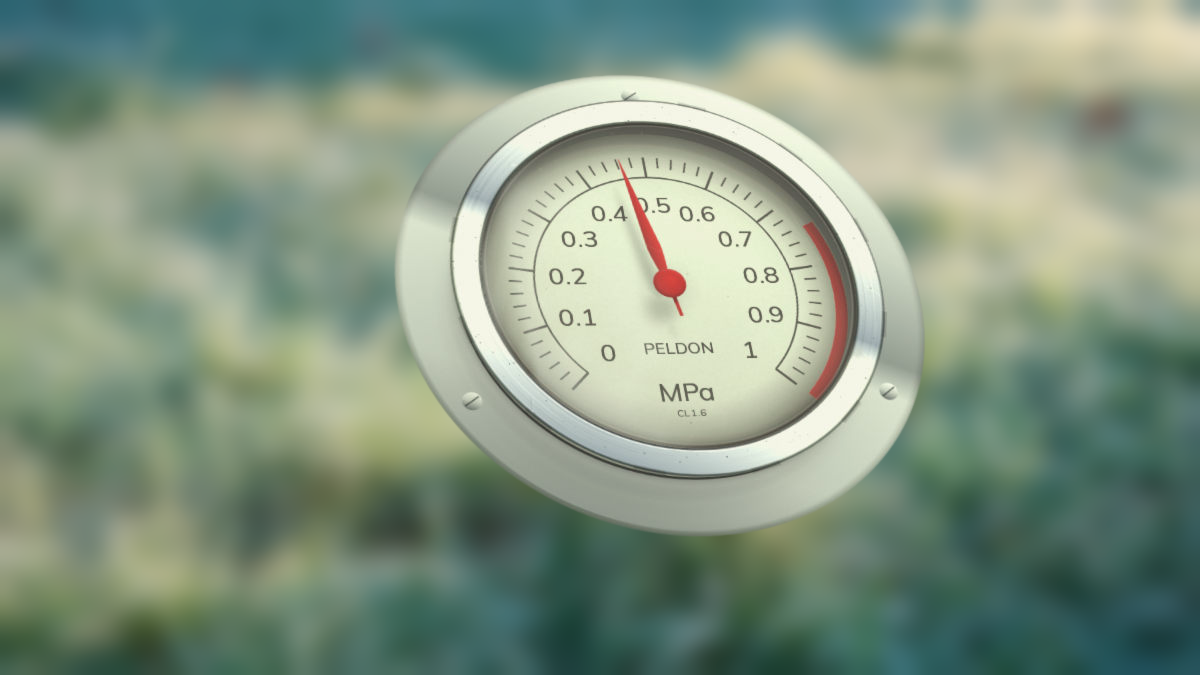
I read {"value": 0.46, "unit": "MPa"}
